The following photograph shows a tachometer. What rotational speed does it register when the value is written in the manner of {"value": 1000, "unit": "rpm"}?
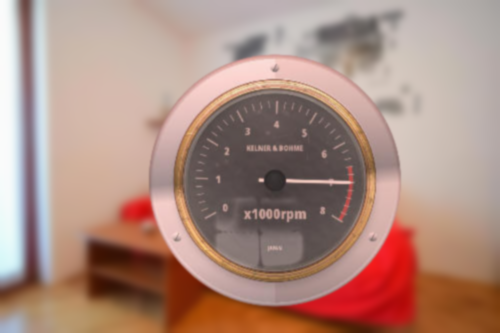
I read {"value": 7000, "unit": "rpm"}
